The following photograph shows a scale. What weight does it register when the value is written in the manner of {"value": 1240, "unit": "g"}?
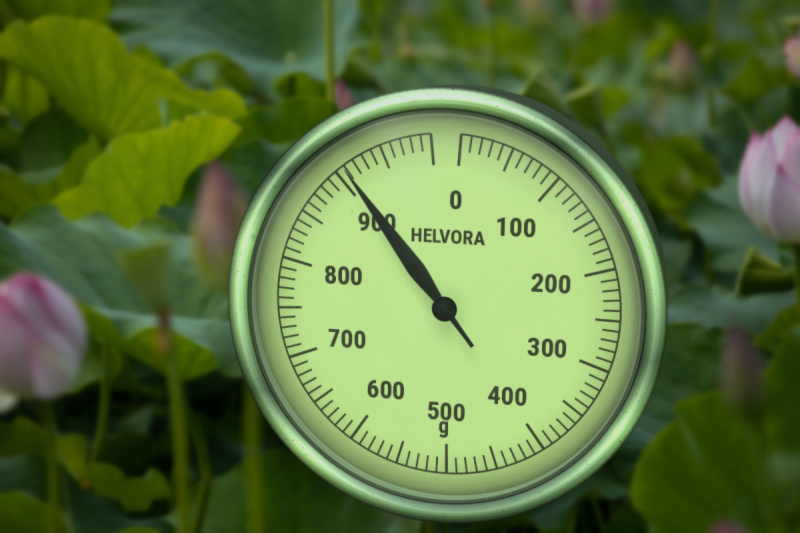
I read {"value": 910, "unit": "g"}
